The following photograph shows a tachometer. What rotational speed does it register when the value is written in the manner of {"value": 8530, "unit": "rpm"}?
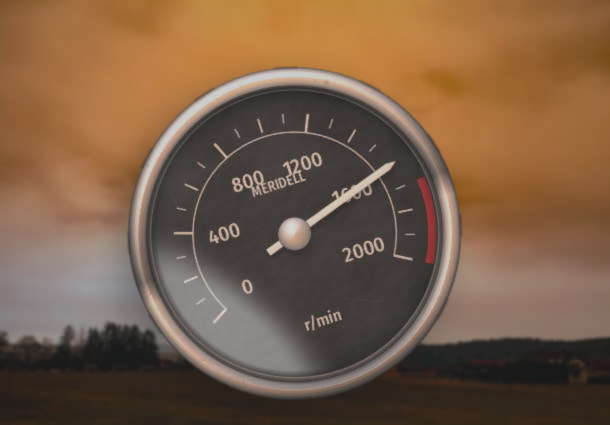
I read {"value": 1600, "unit": "rpm"}
